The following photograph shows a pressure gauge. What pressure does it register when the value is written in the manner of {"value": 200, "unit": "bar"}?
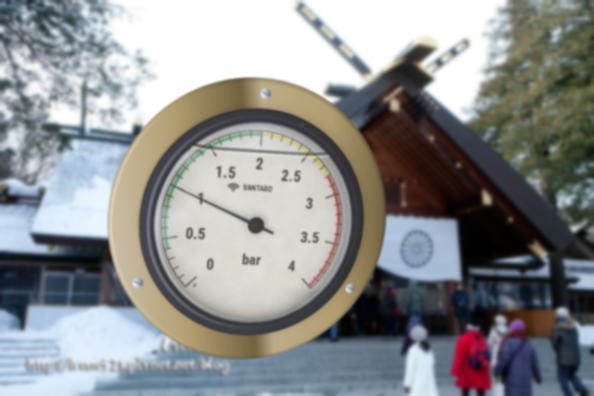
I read {"value": 1, "unit": "bar"}
